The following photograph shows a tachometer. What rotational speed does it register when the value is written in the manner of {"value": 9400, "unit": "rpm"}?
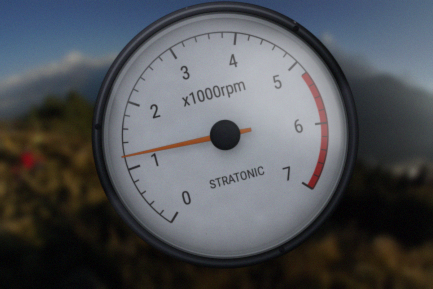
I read {"value": 1200, "unit": "rpm"}
